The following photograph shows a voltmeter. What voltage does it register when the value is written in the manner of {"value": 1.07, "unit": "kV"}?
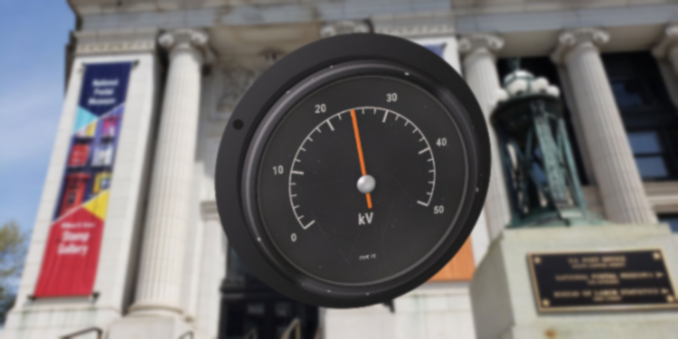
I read {"value": 24, "unit": "kV"}
